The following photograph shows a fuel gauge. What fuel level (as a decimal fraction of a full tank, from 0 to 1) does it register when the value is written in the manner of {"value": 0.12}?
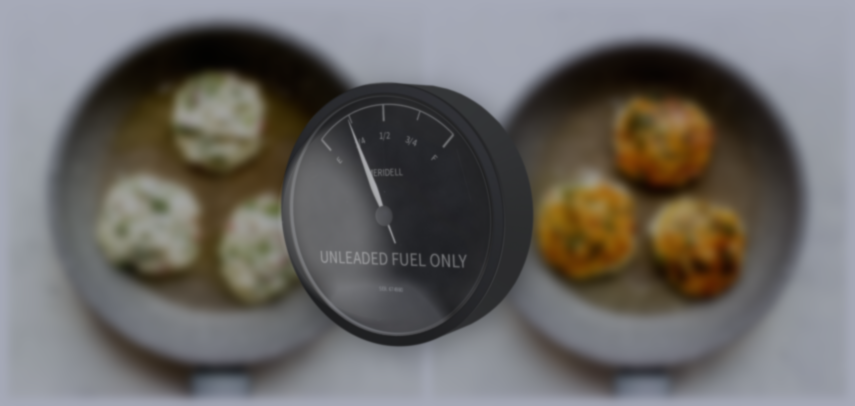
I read {"value": 0.25}
